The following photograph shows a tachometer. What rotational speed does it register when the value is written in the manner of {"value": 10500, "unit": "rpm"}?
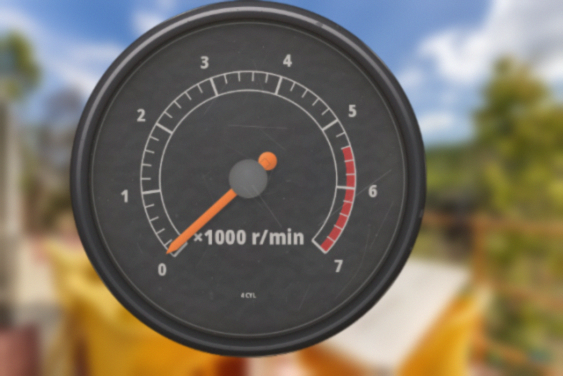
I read {"value": 100, "unit": "rpm"}
